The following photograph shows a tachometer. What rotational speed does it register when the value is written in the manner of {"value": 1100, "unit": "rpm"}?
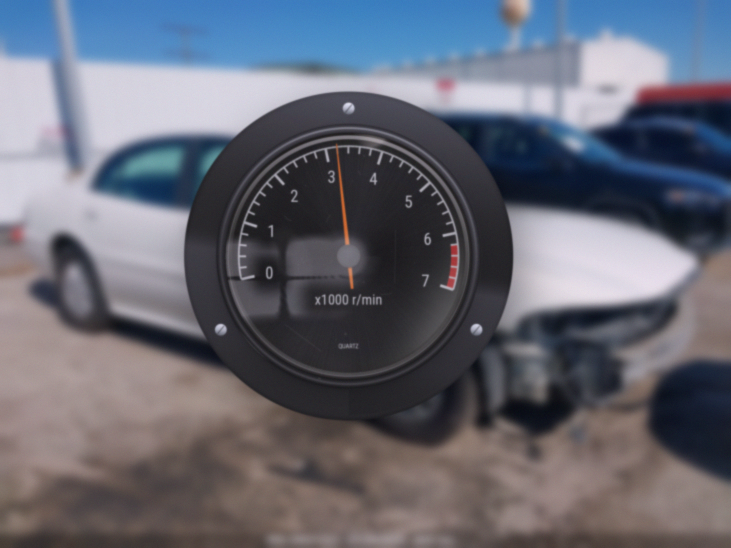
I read {"value": 3200, "unit": "rpm"}
